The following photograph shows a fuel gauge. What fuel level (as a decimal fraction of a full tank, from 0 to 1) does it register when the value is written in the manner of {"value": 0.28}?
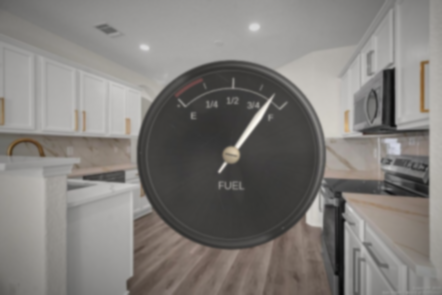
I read {"value": 0.875}
